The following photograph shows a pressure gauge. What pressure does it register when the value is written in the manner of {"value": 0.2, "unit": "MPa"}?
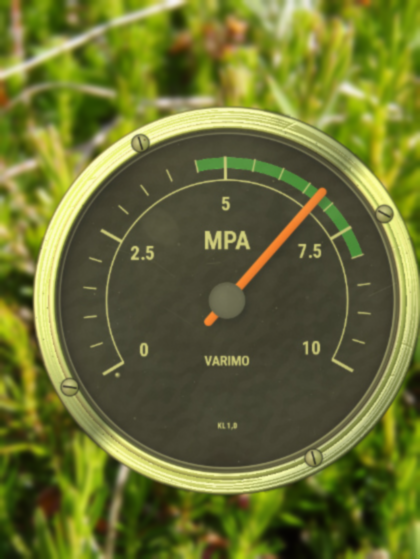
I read {"value": 6.75, "unit": "MPa"}
